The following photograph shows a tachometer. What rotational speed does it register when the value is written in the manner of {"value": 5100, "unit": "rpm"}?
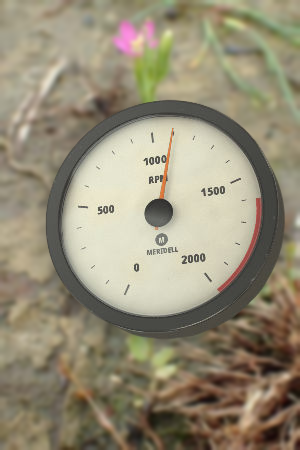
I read {"value": 1100, "unit": "rpm"}
